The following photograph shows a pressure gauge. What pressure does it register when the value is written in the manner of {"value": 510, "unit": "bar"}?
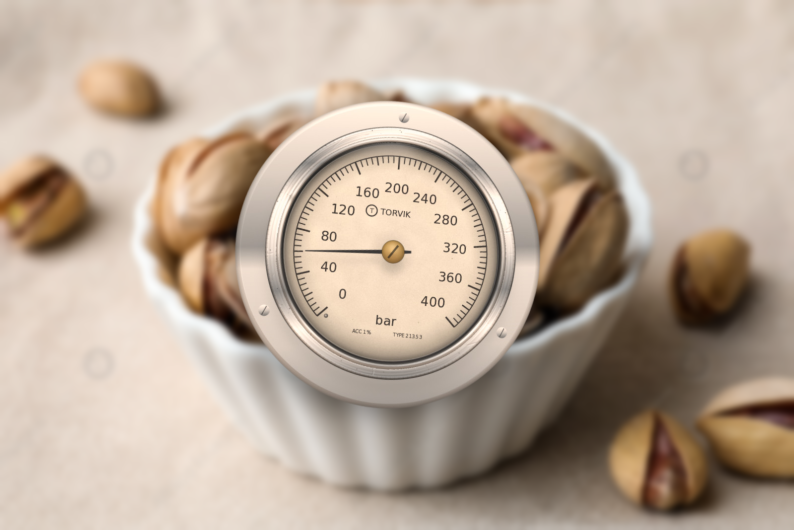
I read {"value": 60, "unit": "bar"}
